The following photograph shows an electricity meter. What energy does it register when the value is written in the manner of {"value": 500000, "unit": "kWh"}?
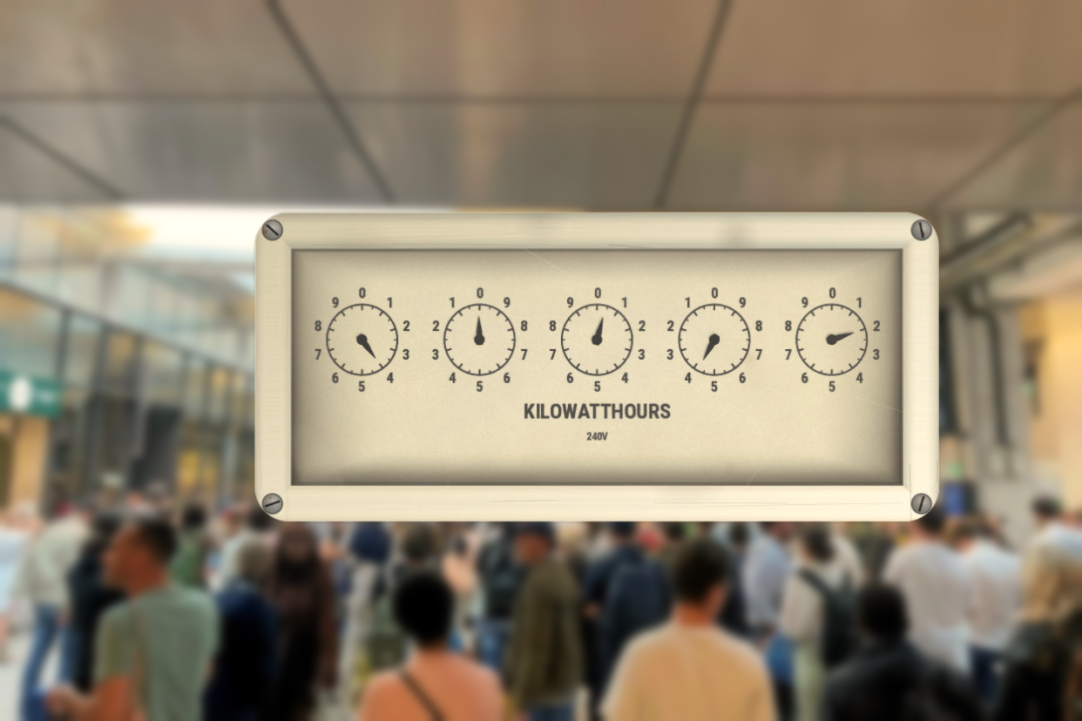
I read {"value": 40042, "unit": "kWh"}
